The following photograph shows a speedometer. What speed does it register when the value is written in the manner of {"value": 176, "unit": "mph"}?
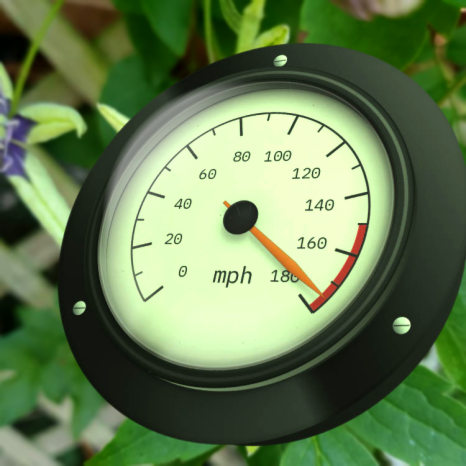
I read {"value": 175, "unit": "mph"}
